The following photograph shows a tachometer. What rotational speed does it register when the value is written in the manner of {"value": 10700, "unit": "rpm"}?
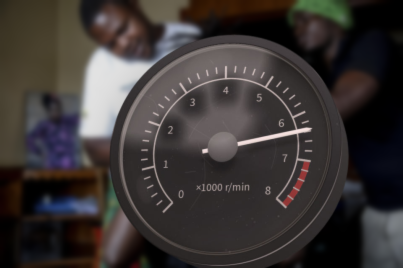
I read {"value": 6400, "unit": "rpm"}
